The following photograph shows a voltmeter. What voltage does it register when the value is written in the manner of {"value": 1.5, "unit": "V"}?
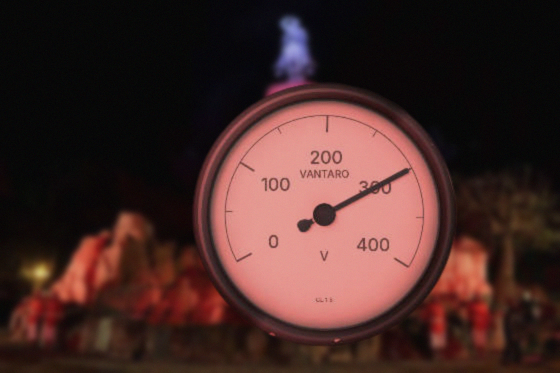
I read {"value": 300, "unit": "V"}
